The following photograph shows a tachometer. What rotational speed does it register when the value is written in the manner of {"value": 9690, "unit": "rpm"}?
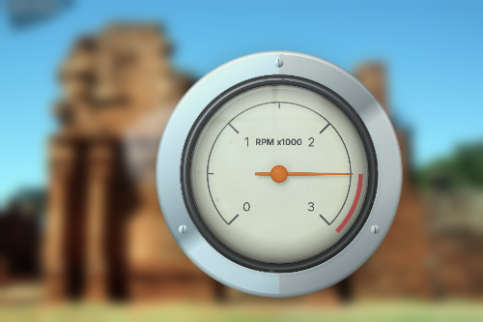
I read {"value": 2500, "unit": "rpm"}
